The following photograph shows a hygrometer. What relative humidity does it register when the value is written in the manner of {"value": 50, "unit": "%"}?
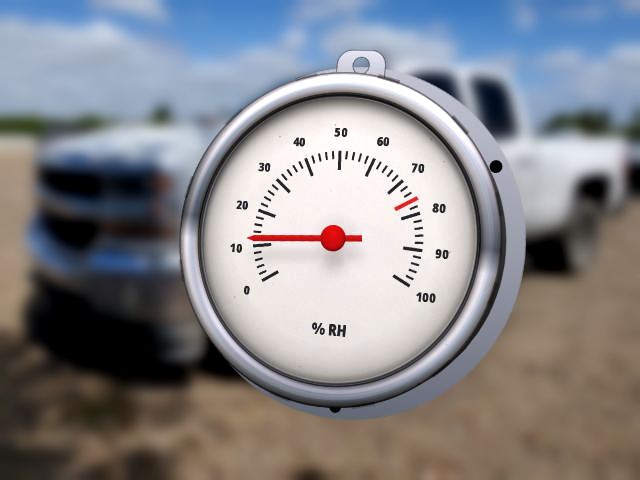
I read {"value": 12, "unit": "%"}
